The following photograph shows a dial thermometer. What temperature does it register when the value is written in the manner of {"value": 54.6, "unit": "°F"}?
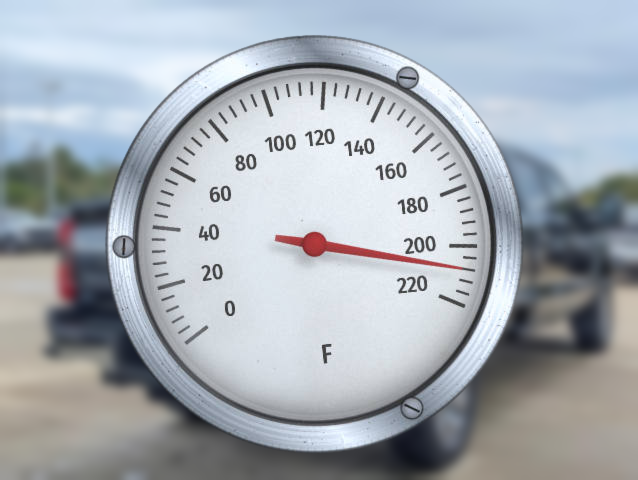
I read {"value": 208, "unit": "°F"}
